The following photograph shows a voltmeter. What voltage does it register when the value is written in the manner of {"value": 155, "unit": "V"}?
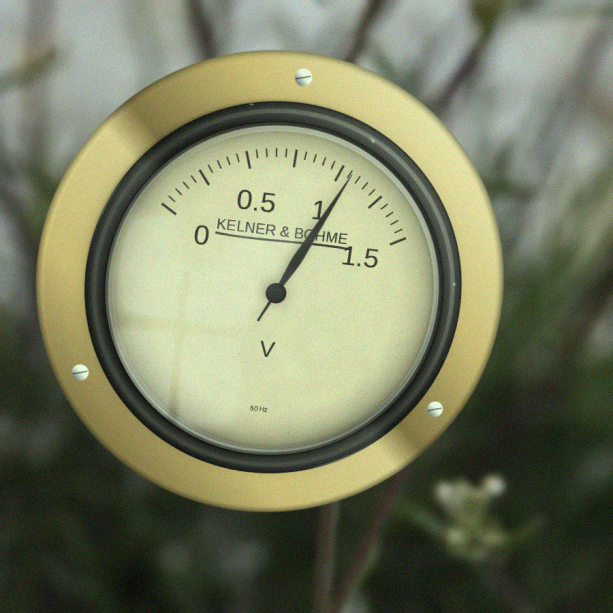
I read {"value": 1.05, "unit": "V"}
